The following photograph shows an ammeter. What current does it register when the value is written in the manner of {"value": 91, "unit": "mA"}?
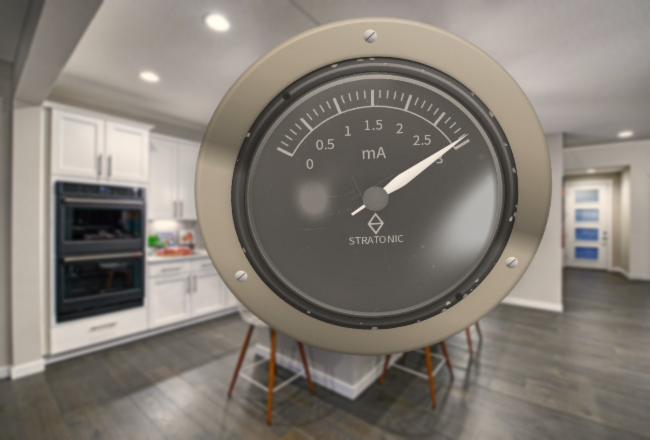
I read {"value": 2.9, "unit": "mA"}
